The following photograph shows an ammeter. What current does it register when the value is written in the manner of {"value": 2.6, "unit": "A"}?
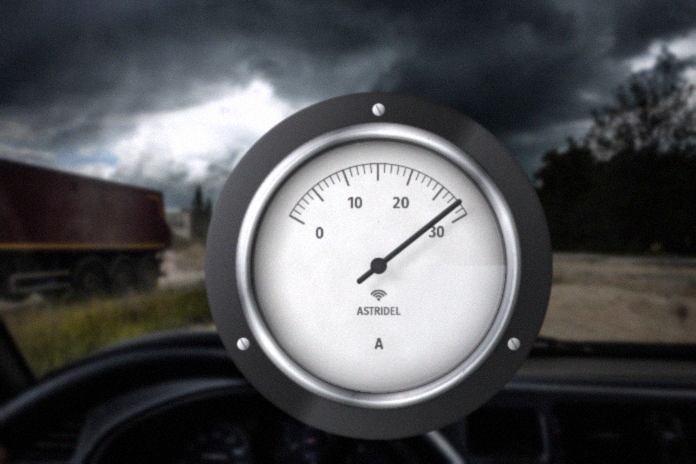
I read {"value": 28, "unit": "A"}
